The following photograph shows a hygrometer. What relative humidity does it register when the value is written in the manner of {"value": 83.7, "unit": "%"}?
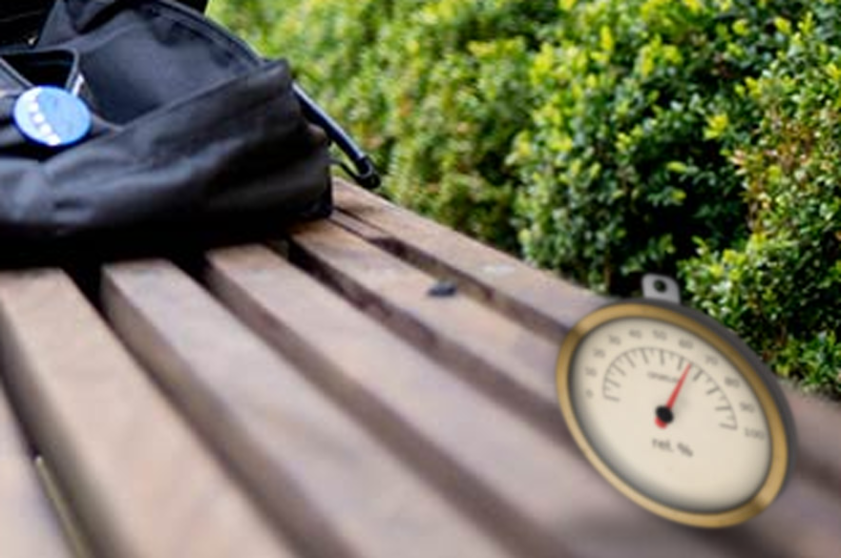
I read {"value": 65, "unit": "%"}
